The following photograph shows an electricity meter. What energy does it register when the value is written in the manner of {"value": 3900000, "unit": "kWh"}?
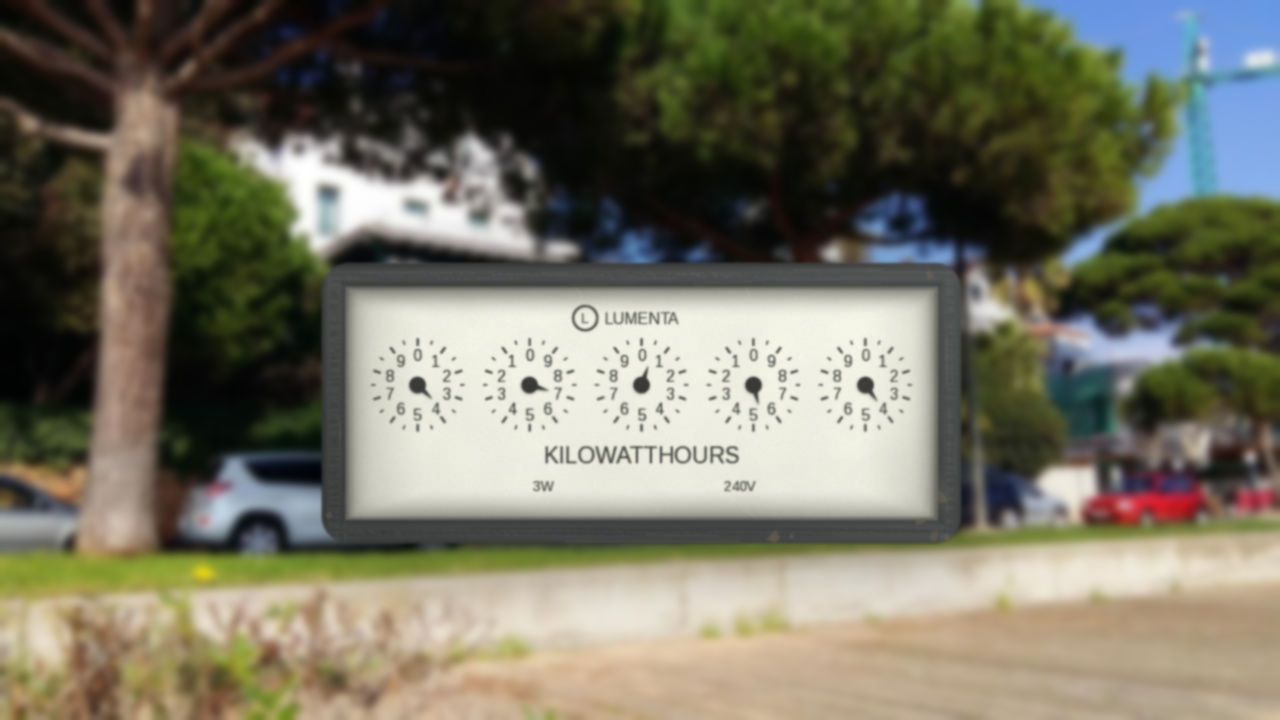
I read {"value": 37054, "unit": "kWh"}
